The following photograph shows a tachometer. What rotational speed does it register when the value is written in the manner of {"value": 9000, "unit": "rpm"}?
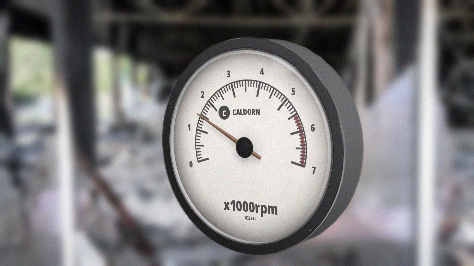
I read {"value": 1500, "unit": "rpm"}
